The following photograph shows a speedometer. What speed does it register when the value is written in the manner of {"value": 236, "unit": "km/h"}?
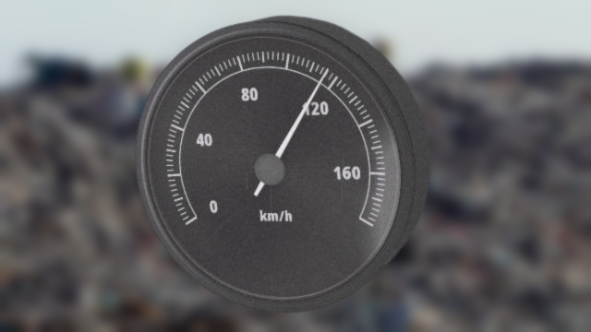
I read {"value": 116, "unit": "km/h"}
